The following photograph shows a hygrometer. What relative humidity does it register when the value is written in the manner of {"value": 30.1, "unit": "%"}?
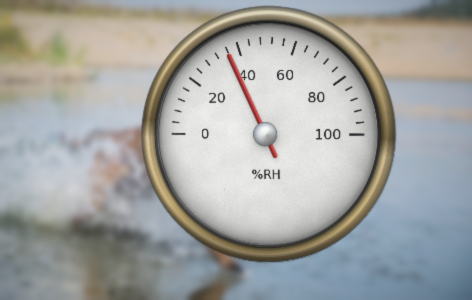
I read {"value": 36, "unit": "%"}
